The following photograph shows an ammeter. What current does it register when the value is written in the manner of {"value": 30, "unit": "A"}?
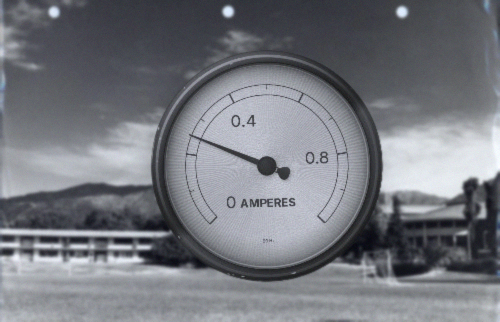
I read {"value": 0.25, "unit": "A"}
